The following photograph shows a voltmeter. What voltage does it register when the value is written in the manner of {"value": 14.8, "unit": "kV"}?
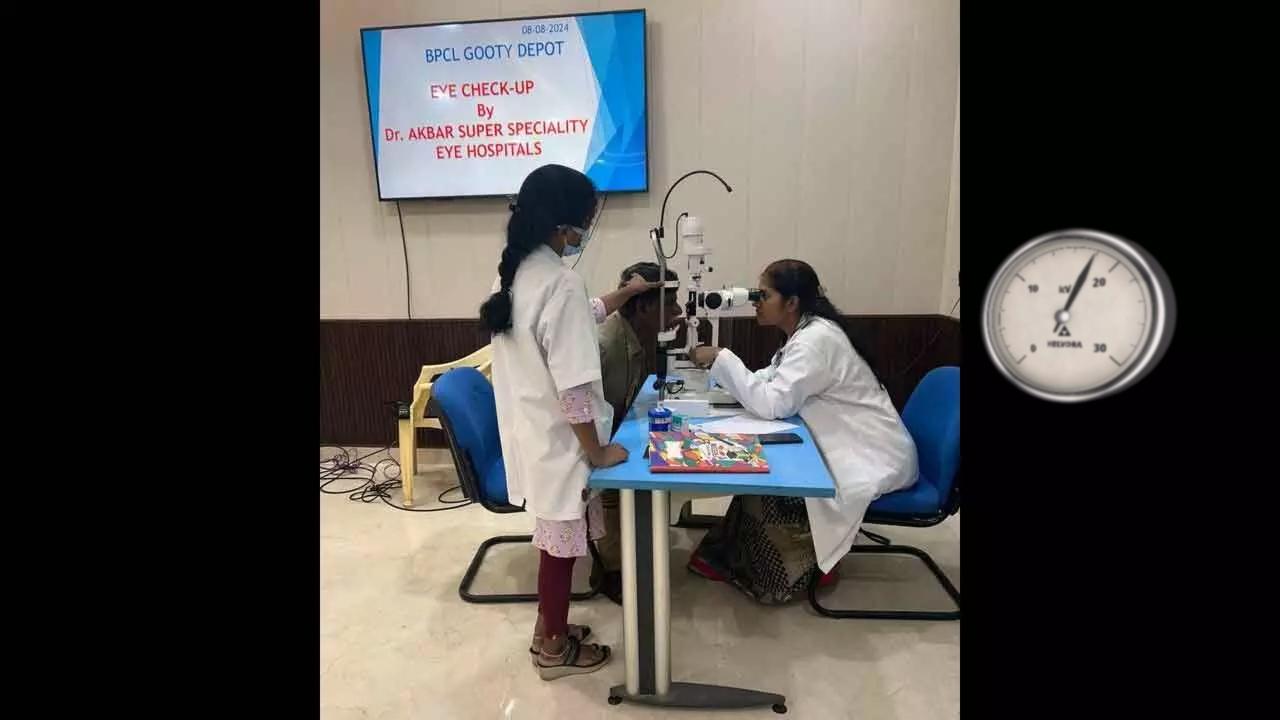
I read {"value": 18, "unit": "kV"}
